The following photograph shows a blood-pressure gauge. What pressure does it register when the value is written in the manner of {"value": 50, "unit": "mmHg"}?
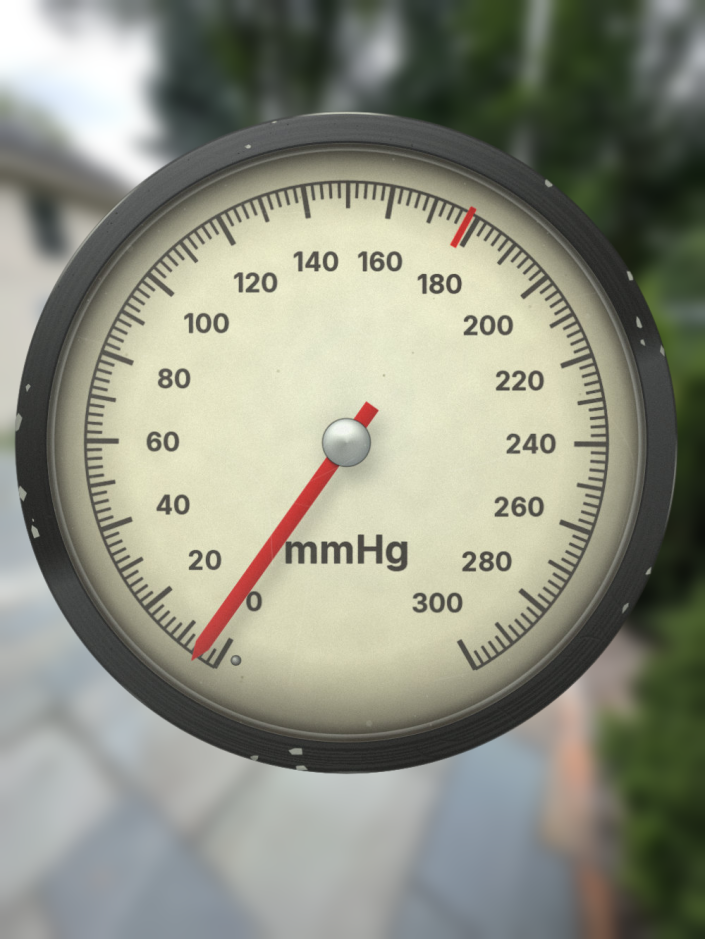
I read {"value": 5, "unit": "mmHg"}
